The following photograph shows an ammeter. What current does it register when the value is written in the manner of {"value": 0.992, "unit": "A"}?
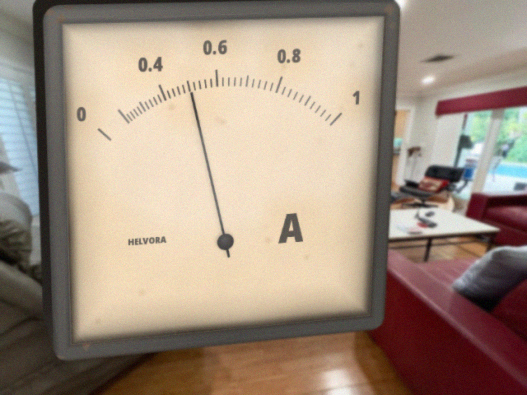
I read {"value": 0.5, "unit": "A"}
